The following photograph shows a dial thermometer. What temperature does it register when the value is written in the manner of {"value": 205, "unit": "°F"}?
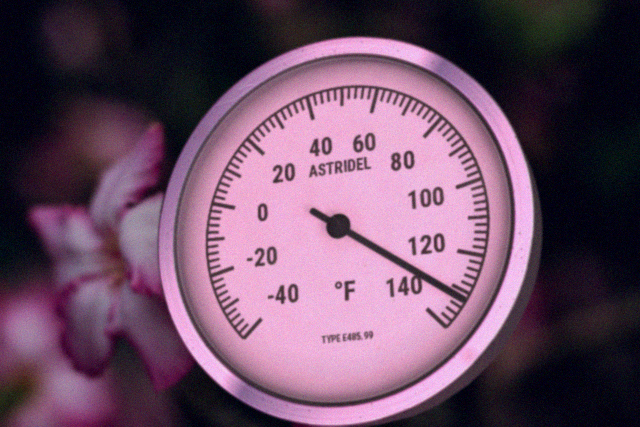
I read {"value": 132, "unit": "°F"}
